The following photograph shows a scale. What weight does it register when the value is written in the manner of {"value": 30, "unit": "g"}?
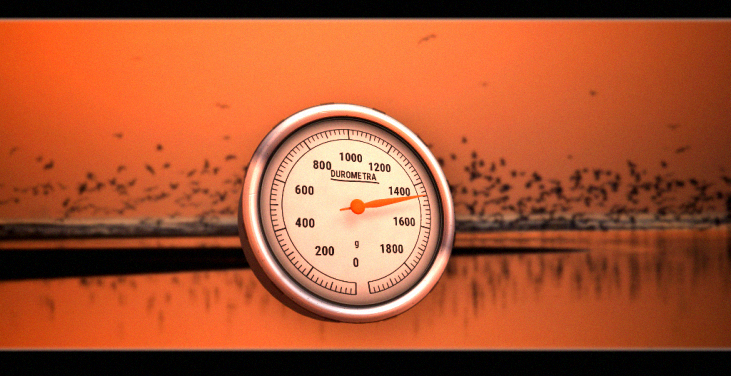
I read {"value": 1460, "unit": "g"}
